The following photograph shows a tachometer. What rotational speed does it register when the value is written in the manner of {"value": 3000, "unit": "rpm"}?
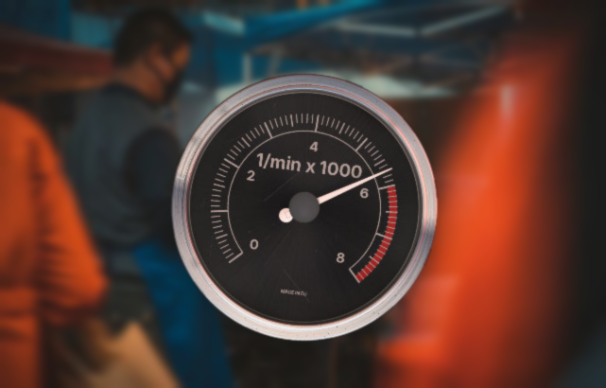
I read {"value": 5700, "unit": "rpm"}
